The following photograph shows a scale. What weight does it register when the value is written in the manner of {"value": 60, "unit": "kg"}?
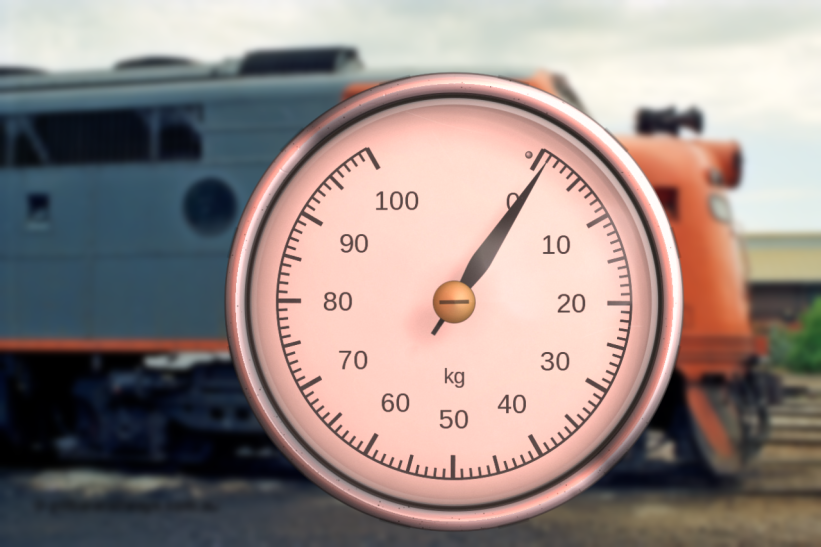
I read {"value": 1, "unit": "kg"}
